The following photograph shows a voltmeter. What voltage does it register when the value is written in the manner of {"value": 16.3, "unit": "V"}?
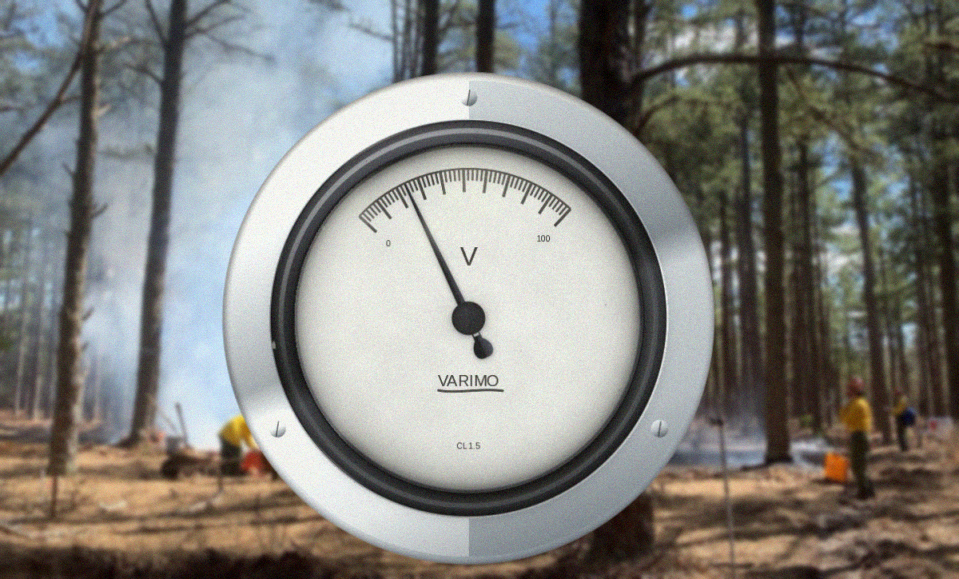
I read {"value": 24, "unit": "V"}
